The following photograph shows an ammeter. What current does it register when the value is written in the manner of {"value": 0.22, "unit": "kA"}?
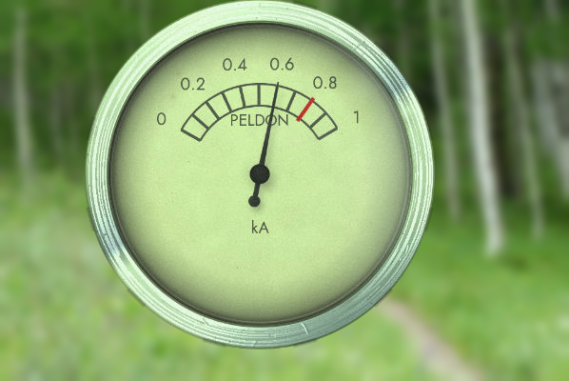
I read {"value": 0.6, "unit": "kA"}
